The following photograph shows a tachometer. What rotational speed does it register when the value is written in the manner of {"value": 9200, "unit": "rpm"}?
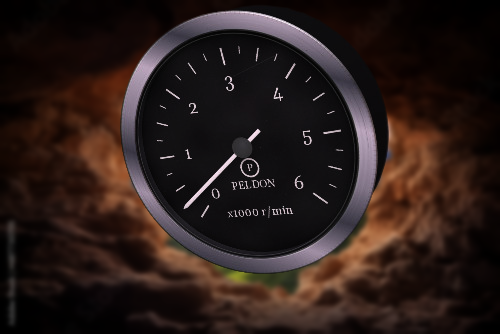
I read {"value": 250, "unit": "rpm"}
